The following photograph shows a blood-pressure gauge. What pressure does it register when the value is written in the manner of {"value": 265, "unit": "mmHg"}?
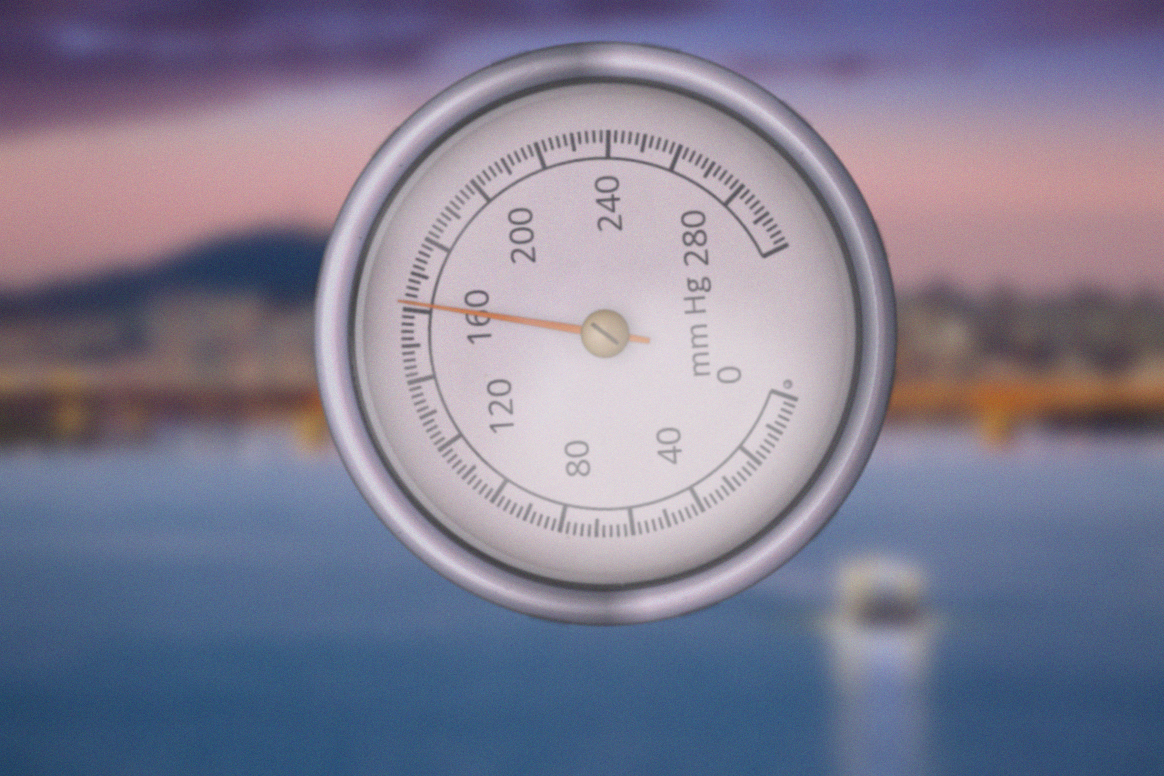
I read {"value": 162, "unit": "mmHg"}
